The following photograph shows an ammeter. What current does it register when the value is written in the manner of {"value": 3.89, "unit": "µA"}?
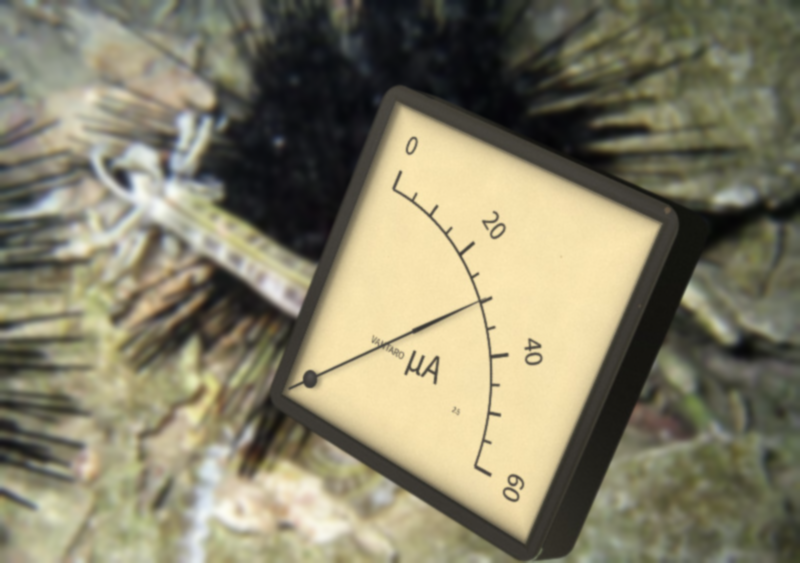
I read {"value": 30, "unit": "µA"}
